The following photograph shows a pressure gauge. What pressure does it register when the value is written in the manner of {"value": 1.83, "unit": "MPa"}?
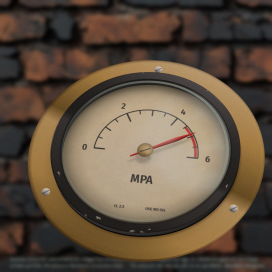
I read {"value": 5, "unit": "MPa"}
